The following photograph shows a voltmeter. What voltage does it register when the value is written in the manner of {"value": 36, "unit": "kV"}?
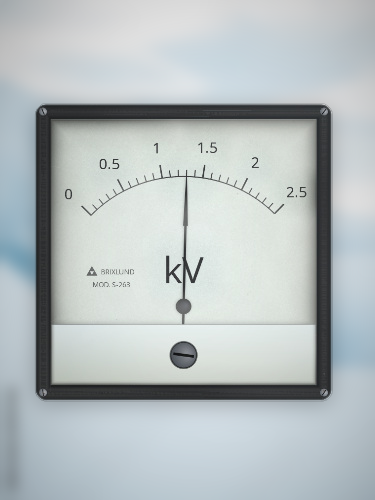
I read {"value": 1.3, "unit": "kV"}
